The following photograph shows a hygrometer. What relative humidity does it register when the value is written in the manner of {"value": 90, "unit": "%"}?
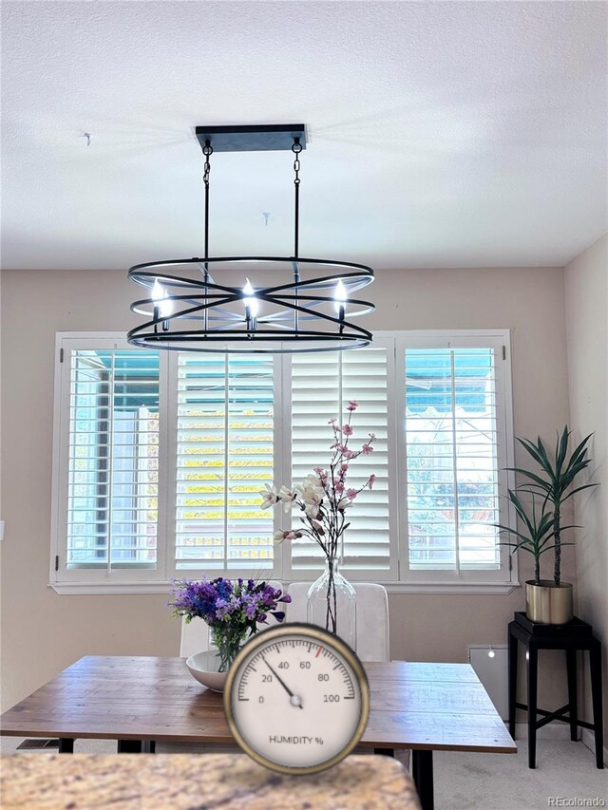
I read {"value": 30, "unit": "%"}
